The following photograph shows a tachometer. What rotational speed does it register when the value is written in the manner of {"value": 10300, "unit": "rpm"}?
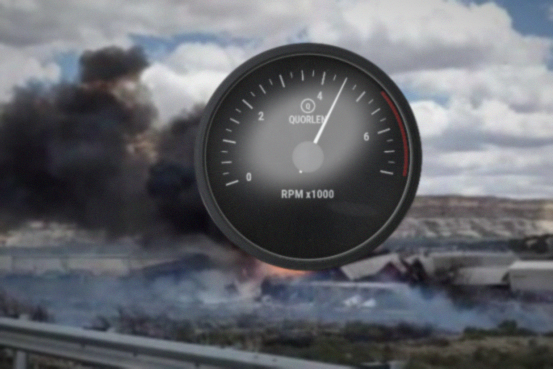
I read {"value": 4500, "unit": "rpm"}
